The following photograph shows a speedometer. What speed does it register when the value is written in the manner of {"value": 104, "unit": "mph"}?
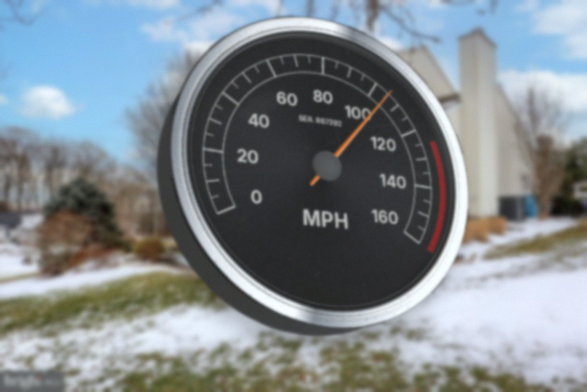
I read {"value": 105, "unit": "mph"}
